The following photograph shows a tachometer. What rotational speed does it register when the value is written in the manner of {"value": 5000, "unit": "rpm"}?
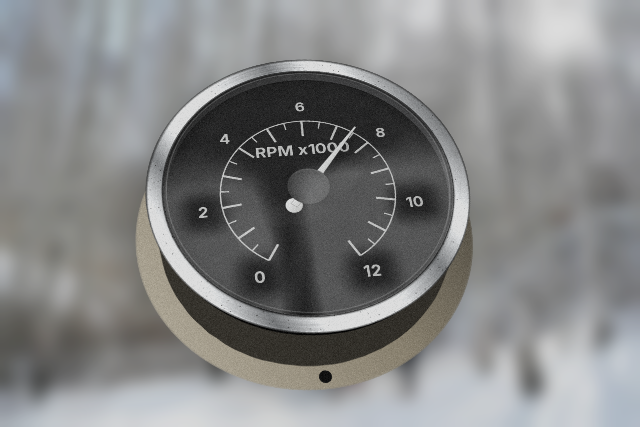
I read {"value": 7500, "unit": "rpm"}
